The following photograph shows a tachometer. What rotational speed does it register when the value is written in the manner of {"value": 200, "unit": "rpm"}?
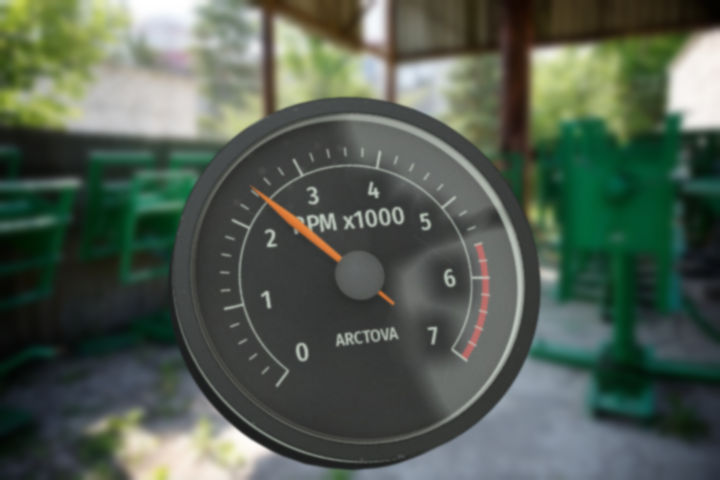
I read {"value": 2400, "unit": "rpm"}
